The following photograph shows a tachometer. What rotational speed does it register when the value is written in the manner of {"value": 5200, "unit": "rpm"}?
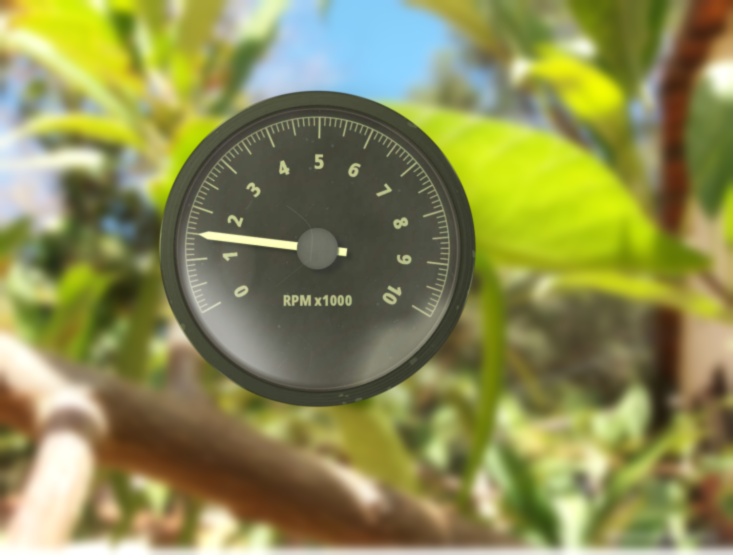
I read {"value": 1500, "unit": "rpm"}
